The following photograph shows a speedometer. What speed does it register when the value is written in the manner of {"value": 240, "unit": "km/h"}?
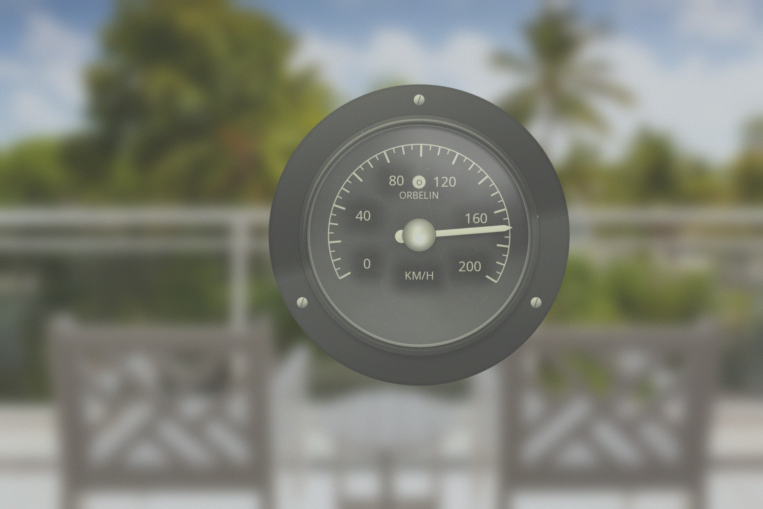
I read {"value": 170, "unit": "km/h"}
